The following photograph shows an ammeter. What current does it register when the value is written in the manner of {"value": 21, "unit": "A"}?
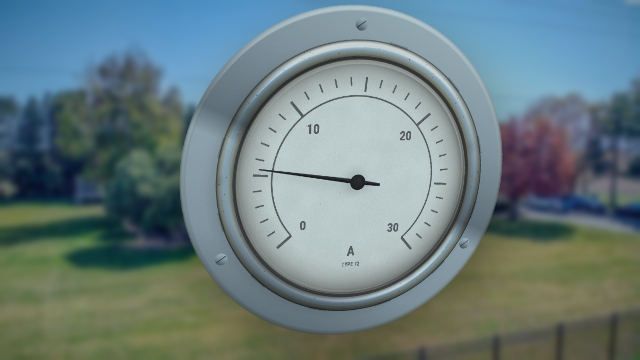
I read {"value": 5.5, "unit": "A"}
